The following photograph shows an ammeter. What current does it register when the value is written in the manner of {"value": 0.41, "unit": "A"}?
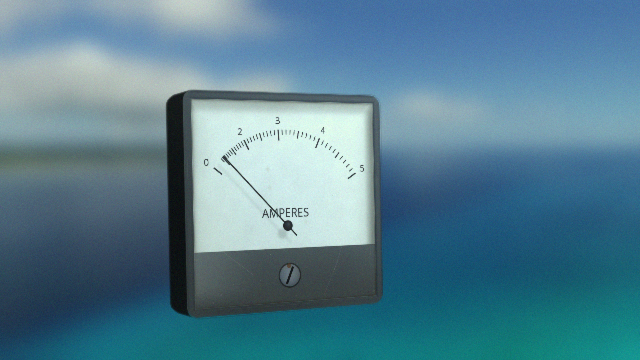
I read {"value": 1, "unit": "A"}
